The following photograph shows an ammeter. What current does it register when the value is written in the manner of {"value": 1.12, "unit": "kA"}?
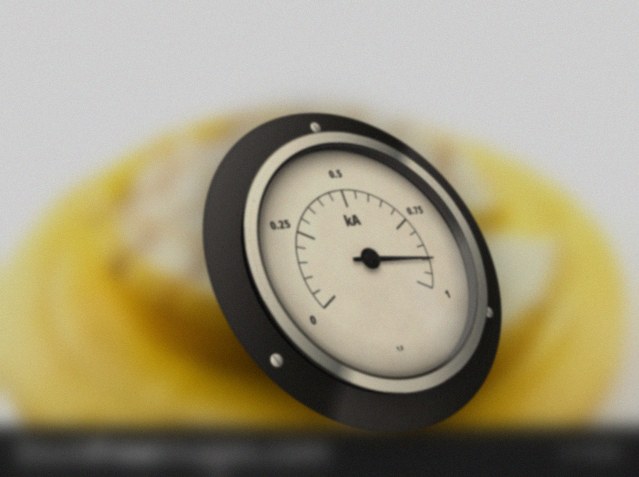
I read {"value": 0.9, "unit": "kA"}
